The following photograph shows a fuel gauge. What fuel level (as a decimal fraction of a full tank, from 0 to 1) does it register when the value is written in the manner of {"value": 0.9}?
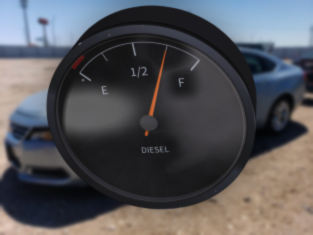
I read {"value": 0.75}
